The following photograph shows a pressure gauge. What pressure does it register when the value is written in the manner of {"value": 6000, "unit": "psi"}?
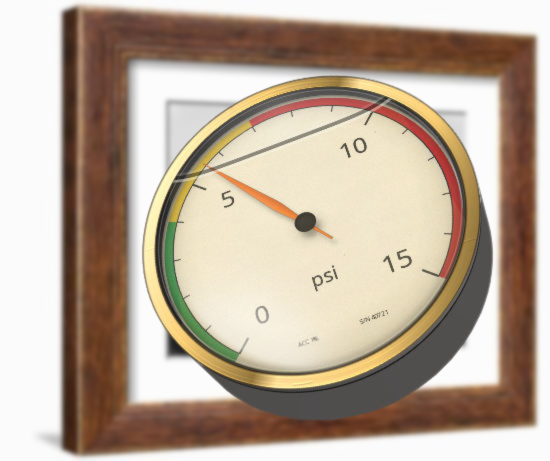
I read {"value": 5.5, "unit": "psi"}
